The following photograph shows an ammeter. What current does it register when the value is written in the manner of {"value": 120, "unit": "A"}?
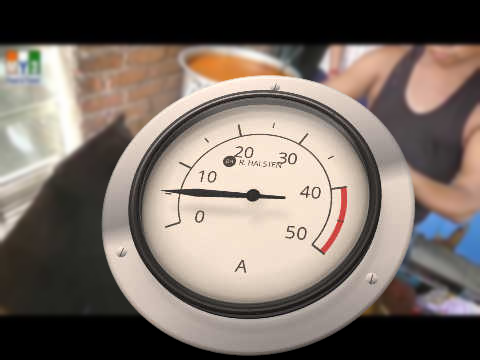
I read {"value": 5, "unit": "A"}
